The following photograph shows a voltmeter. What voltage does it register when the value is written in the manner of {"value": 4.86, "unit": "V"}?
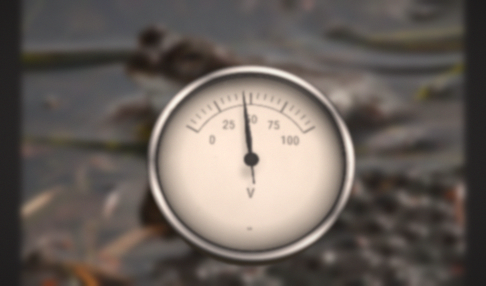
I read {"value": 45, "unit": "V"}
